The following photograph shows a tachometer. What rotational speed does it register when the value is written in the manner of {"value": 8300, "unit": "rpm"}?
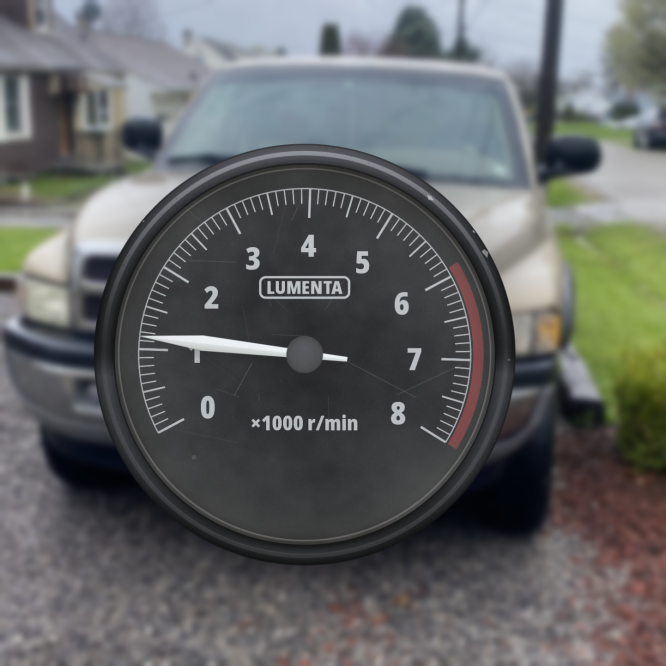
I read {"value": 1150, "unit": "rpm"}
